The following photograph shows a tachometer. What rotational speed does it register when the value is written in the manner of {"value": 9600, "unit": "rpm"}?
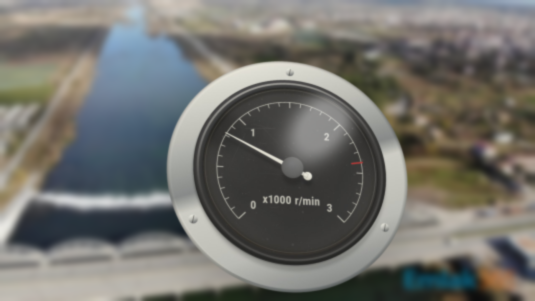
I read {"value": 800, "unit": "rpm"}
